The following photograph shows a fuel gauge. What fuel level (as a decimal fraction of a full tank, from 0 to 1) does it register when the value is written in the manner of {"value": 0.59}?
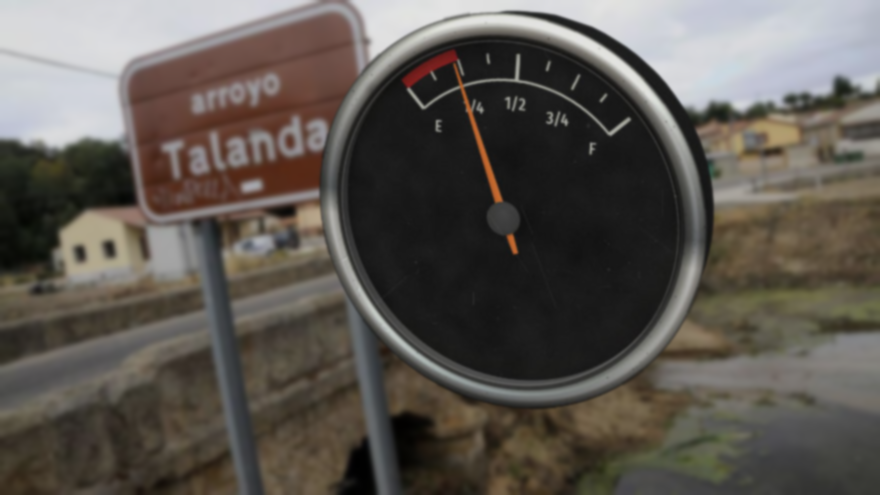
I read {"value": 0.25}
